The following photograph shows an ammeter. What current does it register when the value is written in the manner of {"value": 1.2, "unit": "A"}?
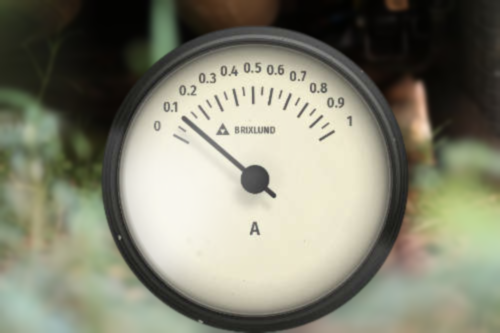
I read {"value": 0.1, "unit": "A"}
